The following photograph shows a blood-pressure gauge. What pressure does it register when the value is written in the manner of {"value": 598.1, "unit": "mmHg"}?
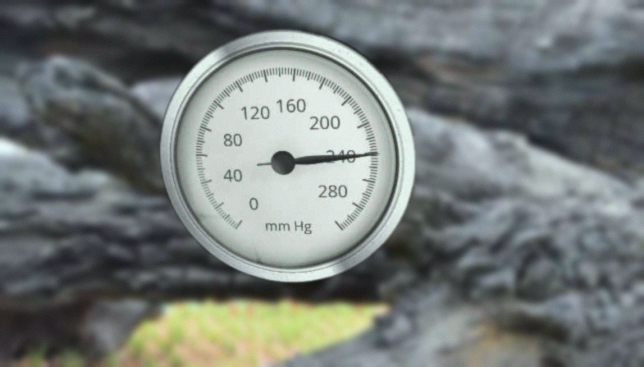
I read {"value": 240, "unit": "mmHg"}
